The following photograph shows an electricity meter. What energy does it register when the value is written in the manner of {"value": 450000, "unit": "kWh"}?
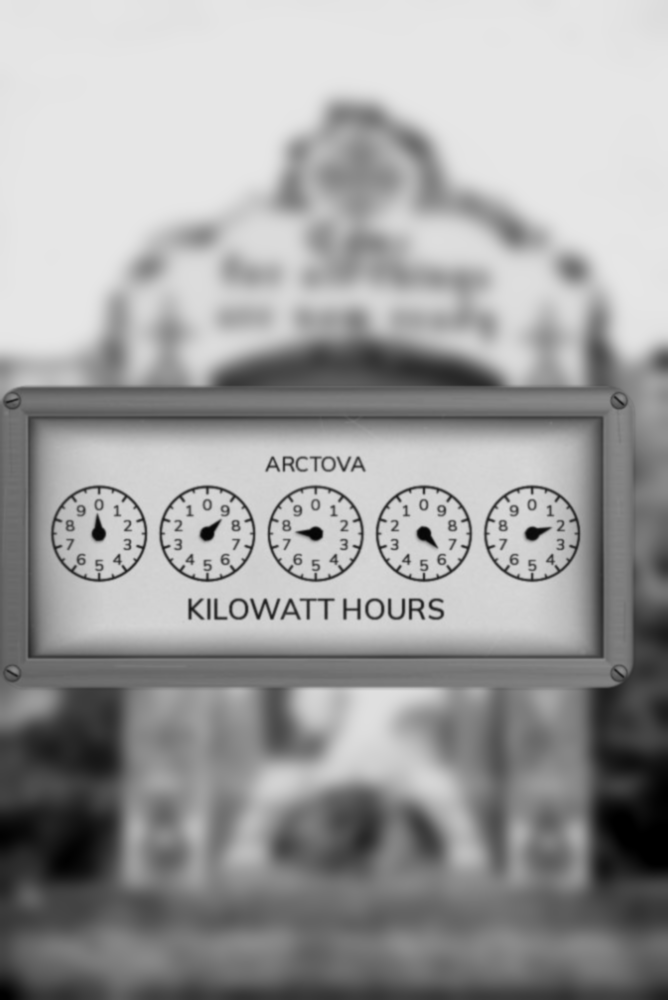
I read {"value": 98762, "unit": "kWh"}
